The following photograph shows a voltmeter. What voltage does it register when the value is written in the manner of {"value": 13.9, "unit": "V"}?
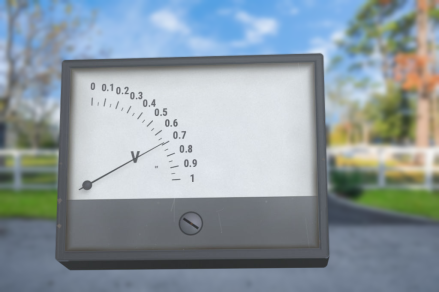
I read {"value": 0.7, "unit": "V"}
